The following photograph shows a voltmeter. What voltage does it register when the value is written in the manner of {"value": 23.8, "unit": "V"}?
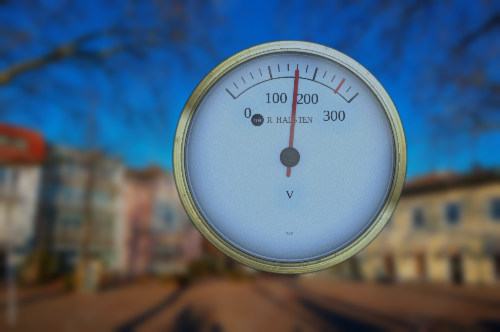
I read {"value": 160, "unit": "V"}
